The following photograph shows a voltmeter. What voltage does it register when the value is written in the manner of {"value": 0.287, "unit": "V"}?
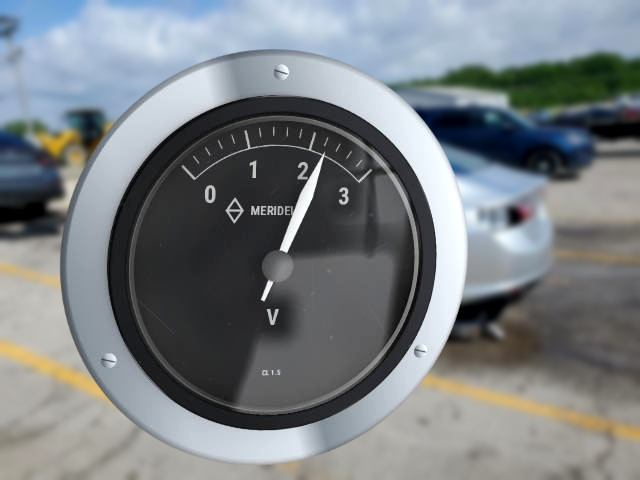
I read {"value": 2.2, "unit": "V"}
